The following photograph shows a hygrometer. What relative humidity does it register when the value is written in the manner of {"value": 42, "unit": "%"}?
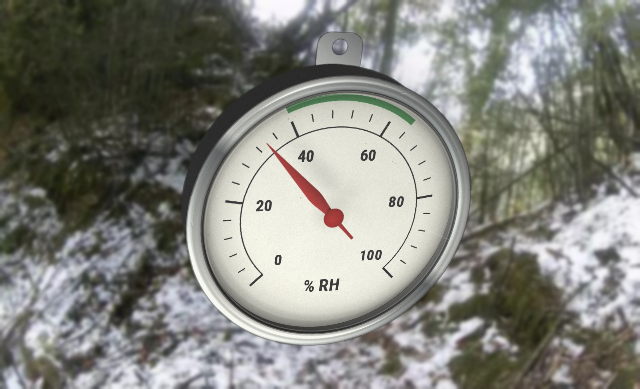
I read {"value": 34, "unit": "%"}
